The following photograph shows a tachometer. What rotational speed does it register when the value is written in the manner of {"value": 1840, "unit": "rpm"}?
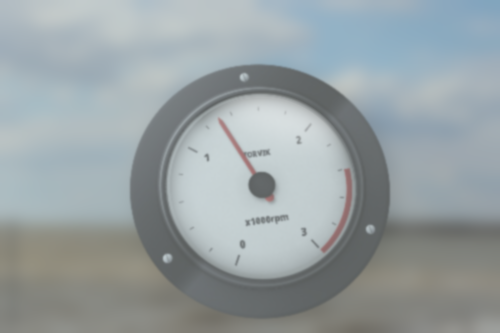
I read {"value": 1300, "unit": "rpm"}
